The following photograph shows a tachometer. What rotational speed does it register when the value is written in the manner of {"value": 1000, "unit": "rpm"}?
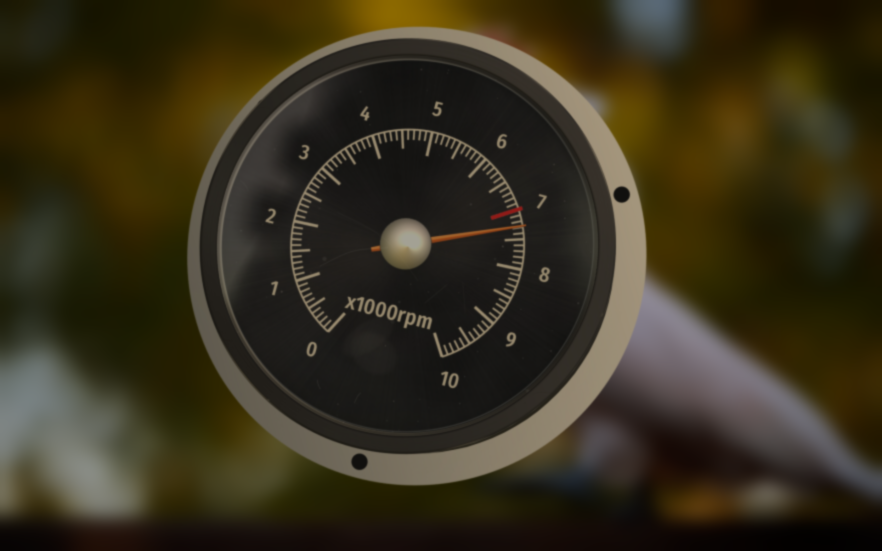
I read {"value": 7300, "unit": "rpm"}
